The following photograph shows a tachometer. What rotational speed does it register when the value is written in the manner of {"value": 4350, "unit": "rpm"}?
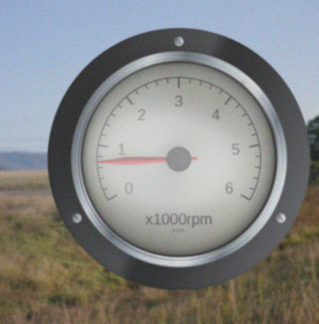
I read {"value": 700, "unit": "rpm"}
